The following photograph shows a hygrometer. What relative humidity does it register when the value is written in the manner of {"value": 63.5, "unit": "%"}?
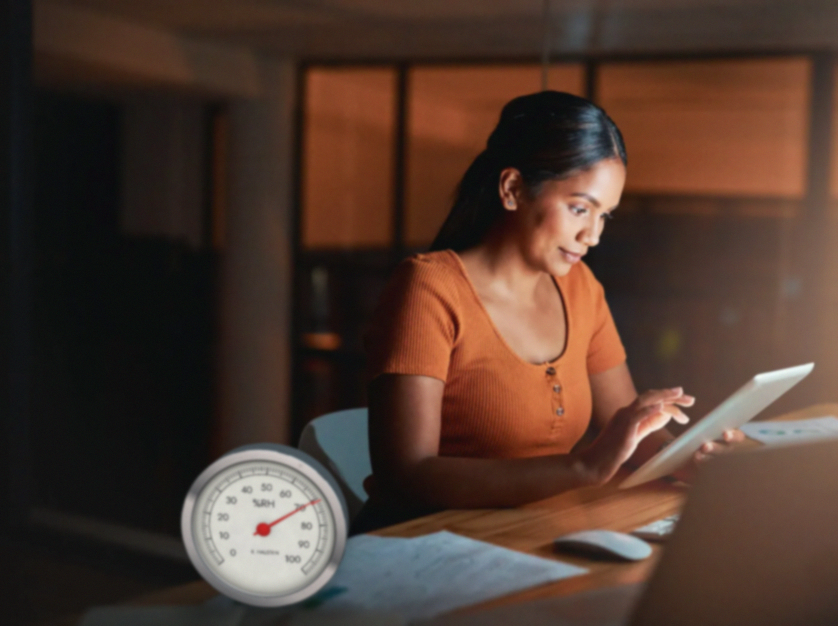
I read {"value": 70, "unit": "%"}
